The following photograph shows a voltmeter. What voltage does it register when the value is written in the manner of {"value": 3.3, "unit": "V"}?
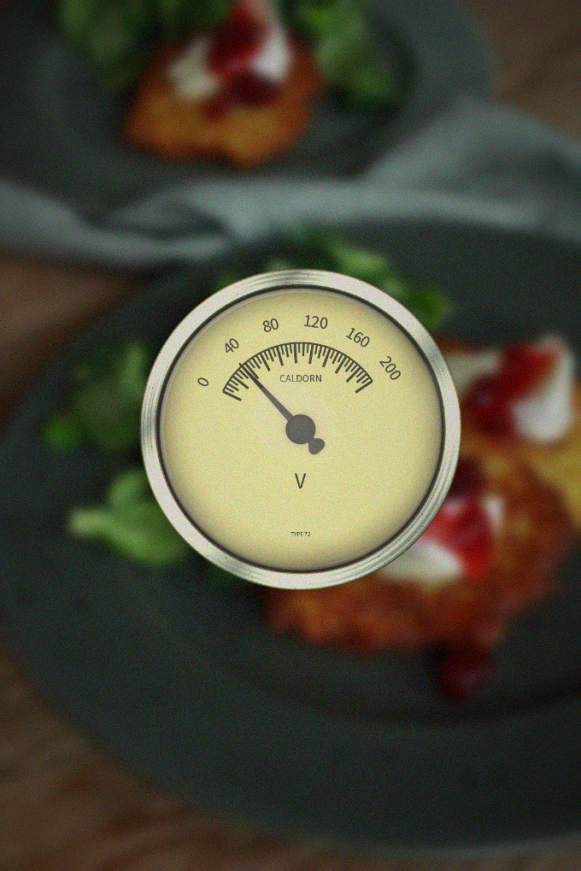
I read {"value": 35, "unit": "V"}
